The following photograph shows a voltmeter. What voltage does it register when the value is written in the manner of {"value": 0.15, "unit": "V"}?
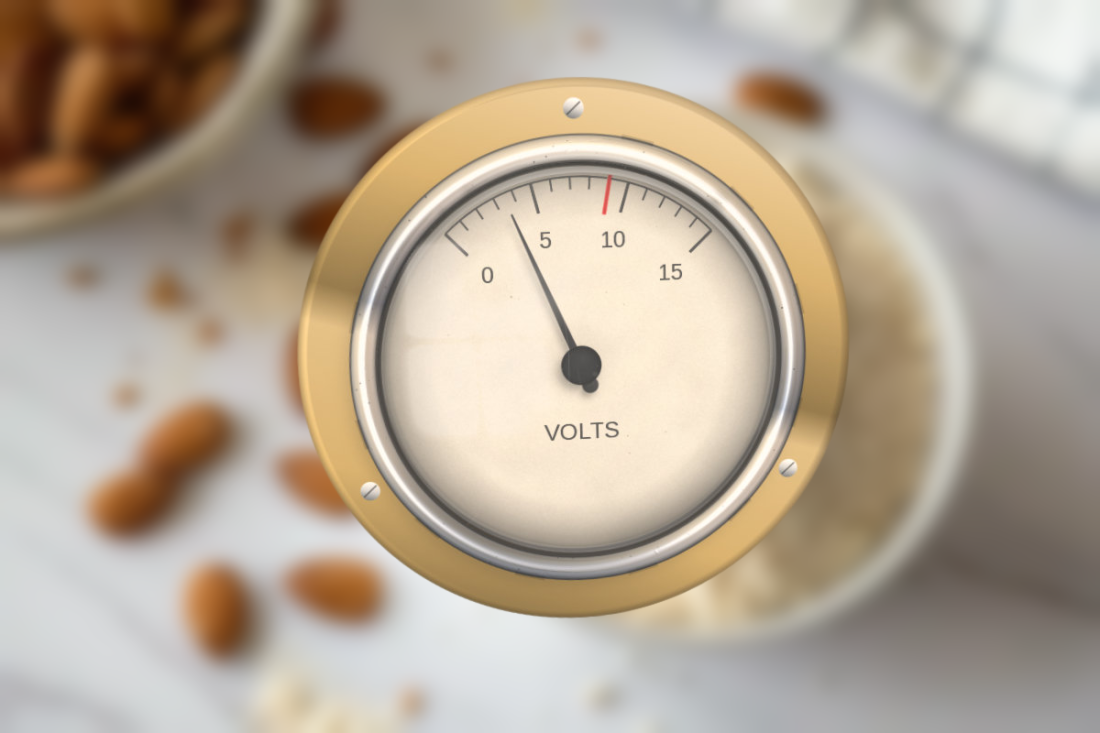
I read {"value": 3.5, "unit": "V"}
